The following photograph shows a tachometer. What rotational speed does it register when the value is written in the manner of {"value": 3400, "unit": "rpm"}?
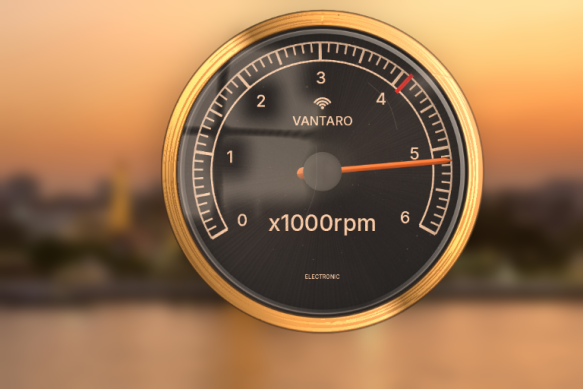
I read {"value": 5150, "unit": "rpm"}
